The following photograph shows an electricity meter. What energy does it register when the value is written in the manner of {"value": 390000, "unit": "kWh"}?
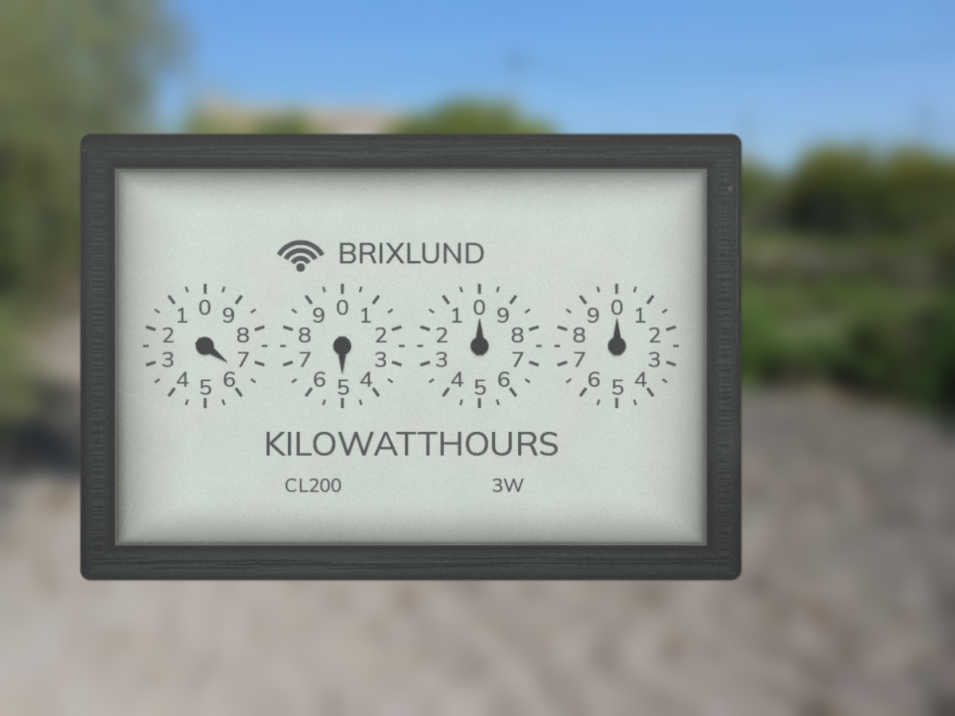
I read {"value": 6500, "unit": "kWh"}
